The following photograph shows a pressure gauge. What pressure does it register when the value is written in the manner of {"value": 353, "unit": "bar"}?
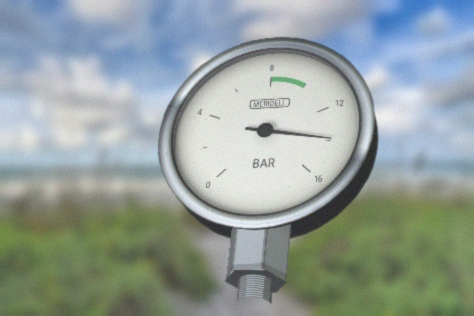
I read {"value": 14, "unit": "bar"}
